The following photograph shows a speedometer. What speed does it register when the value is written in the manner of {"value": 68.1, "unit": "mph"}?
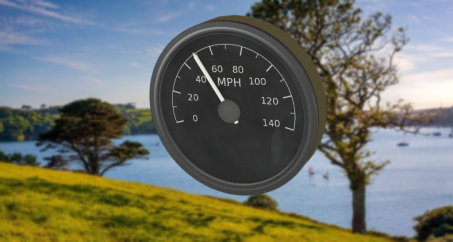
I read {"value": 50, "unit": "mph"}
